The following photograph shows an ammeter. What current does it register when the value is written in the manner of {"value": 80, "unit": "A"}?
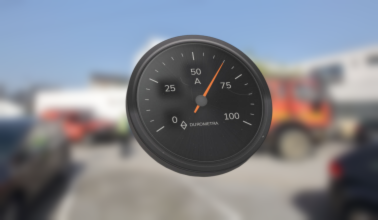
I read {"value": 65, "unit": "A"}
